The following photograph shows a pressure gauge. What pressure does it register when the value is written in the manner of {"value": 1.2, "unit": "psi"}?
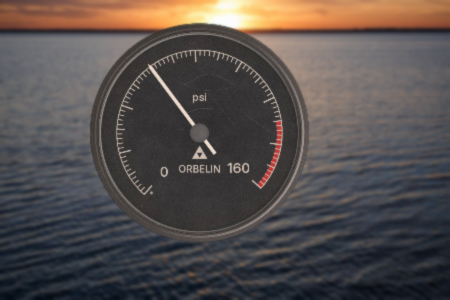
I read {"value": 60, "unit": "psi"}
